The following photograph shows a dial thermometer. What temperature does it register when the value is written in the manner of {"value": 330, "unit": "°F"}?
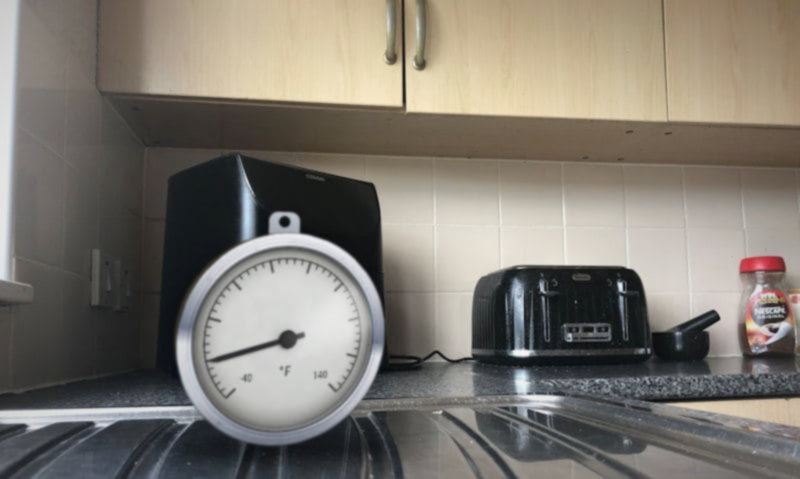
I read {"value": -20, "unit": "°F"}
